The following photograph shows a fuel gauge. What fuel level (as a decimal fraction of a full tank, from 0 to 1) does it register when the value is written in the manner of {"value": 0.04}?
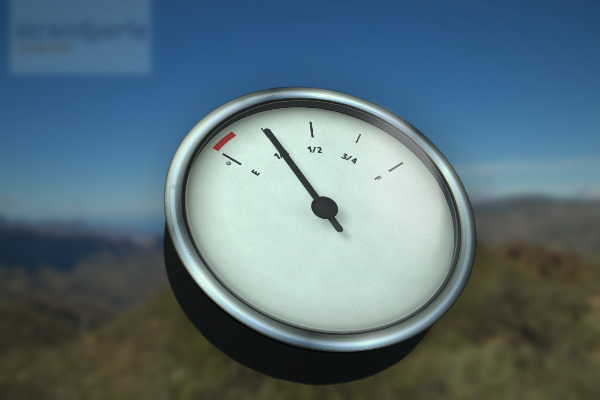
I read {"value": 0.25}
